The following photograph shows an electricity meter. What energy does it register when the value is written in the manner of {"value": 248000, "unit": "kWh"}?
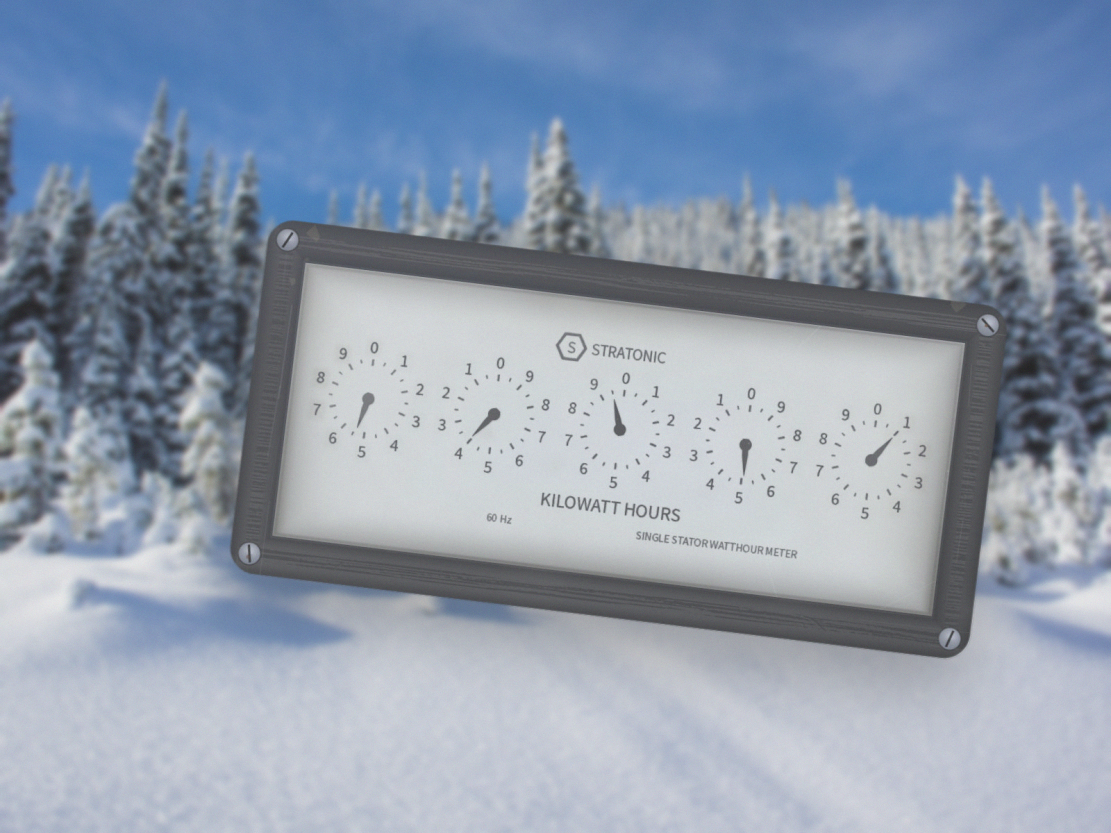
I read {"value": 53951, "unit": "kWh"}
